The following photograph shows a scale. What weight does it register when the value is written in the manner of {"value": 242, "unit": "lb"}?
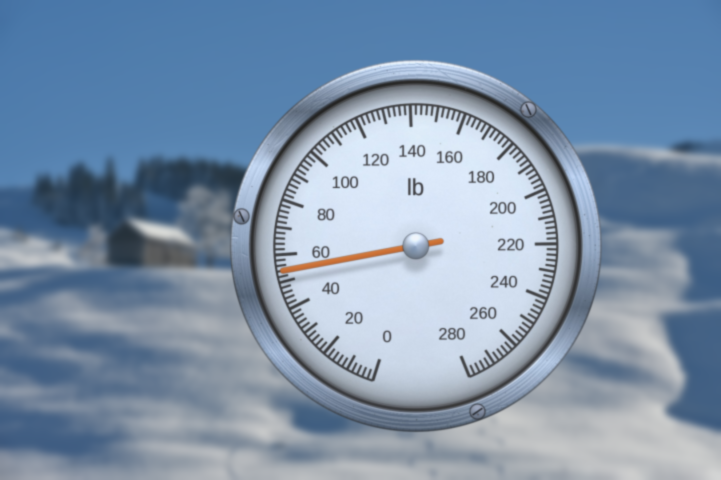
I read {"value": 54, "unit": "lb"}
